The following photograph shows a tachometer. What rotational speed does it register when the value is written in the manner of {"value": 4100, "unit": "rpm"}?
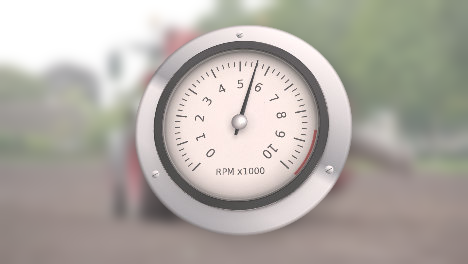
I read {"value": 5600, "unit": "rpm"}
